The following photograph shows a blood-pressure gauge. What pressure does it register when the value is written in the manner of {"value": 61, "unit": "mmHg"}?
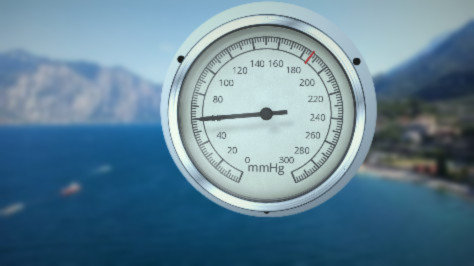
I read {"value": 60, "unit": "mmHg"}
